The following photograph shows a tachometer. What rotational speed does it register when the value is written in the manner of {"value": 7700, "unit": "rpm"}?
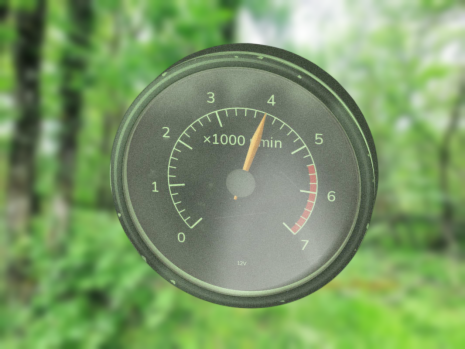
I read {"value": 4000, "unit": "rpm"}
